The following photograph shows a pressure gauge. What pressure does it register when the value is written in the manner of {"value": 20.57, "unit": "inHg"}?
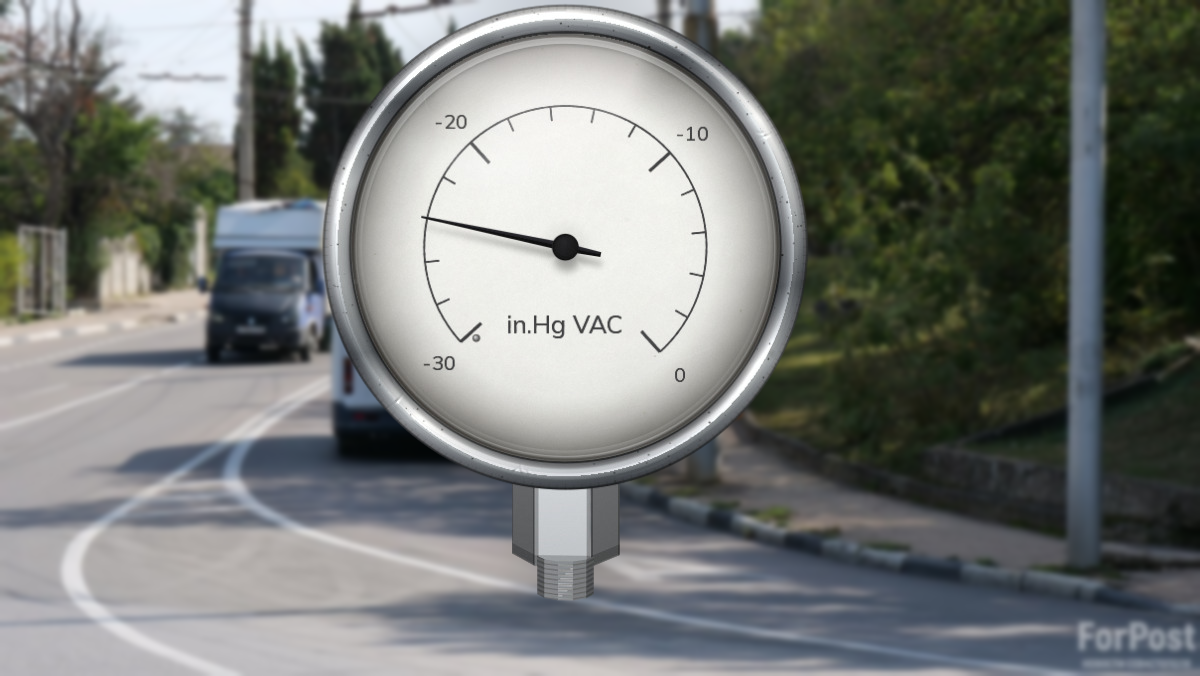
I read {"value": -24, "unit": "inHg"}
